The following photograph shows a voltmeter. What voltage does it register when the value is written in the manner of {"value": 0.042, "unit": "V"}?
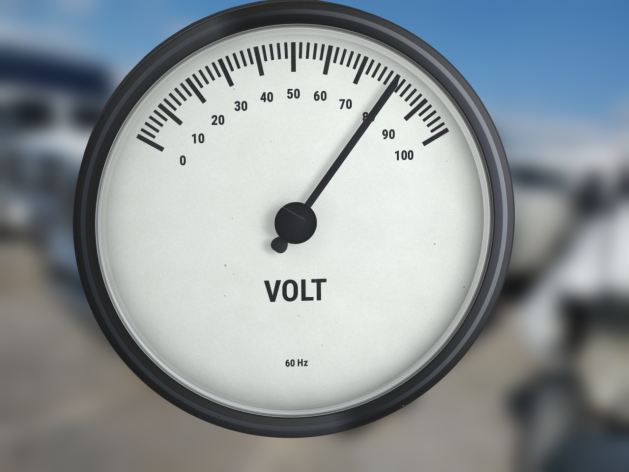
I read {"value": 80, "unit": "V"}
